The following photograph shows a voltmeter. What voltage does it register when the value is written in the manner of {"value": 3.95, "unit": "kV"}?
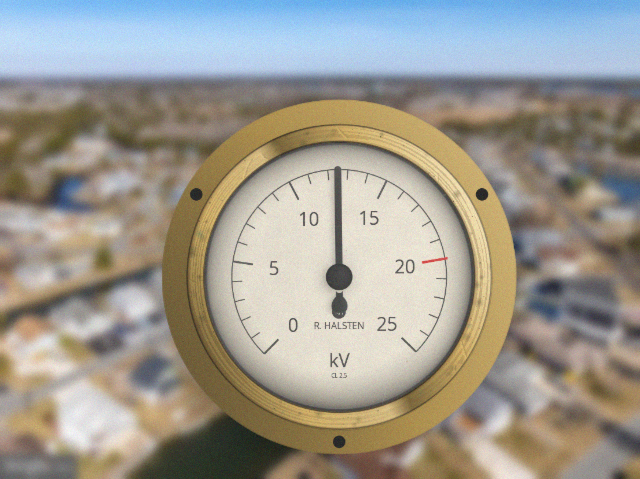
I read {"value": 12.5, "unit": "kV"}
